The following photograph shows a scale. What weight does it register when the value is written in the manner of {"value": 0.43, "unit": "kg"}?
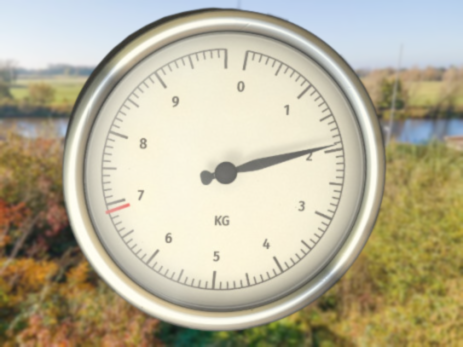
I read {"value": 1.9, "unit": "kg"}
